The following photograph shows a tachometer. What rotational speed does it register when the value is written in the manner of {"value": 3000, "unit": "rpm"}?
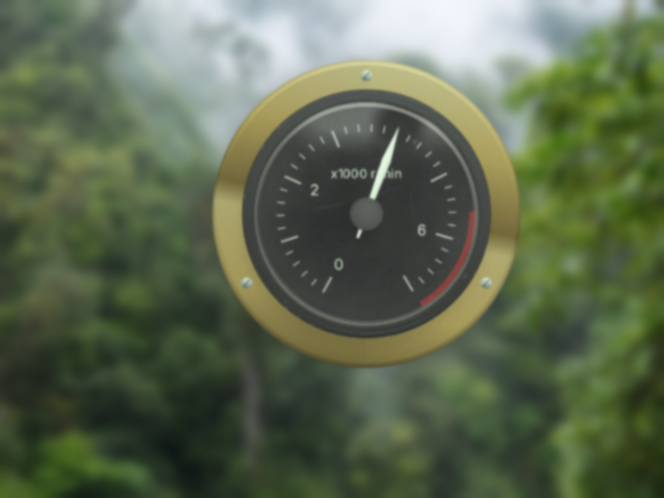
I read {"value": 4000, "unit": "rpm"}
